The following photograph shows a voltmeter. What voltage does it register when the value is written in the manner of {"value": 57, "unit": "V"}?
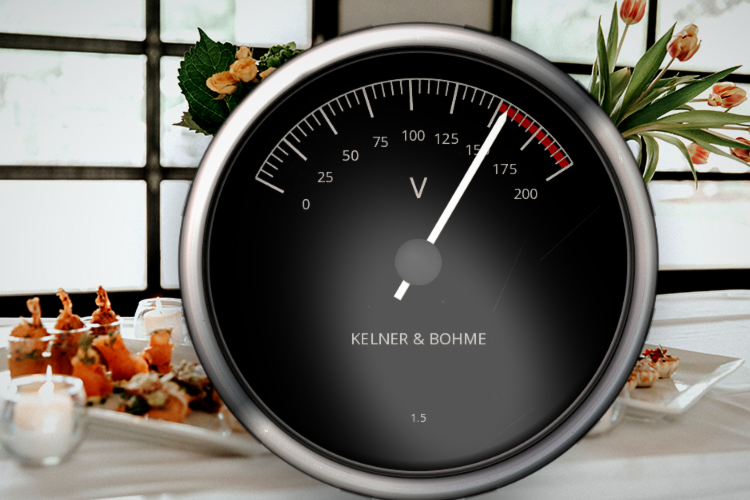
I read {"value": 155, "unit": "V"}
